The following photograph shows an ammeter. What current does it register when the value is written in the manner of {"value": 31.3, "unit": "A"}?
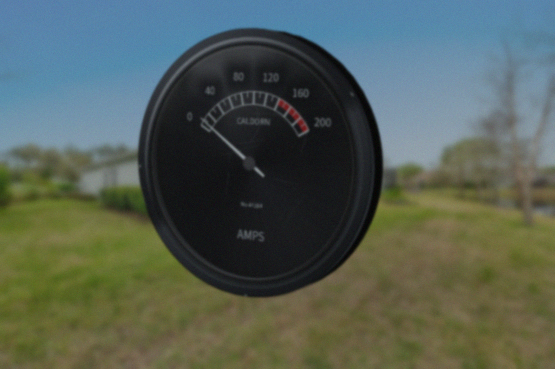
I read {"value": 10, "unit": "A"}
